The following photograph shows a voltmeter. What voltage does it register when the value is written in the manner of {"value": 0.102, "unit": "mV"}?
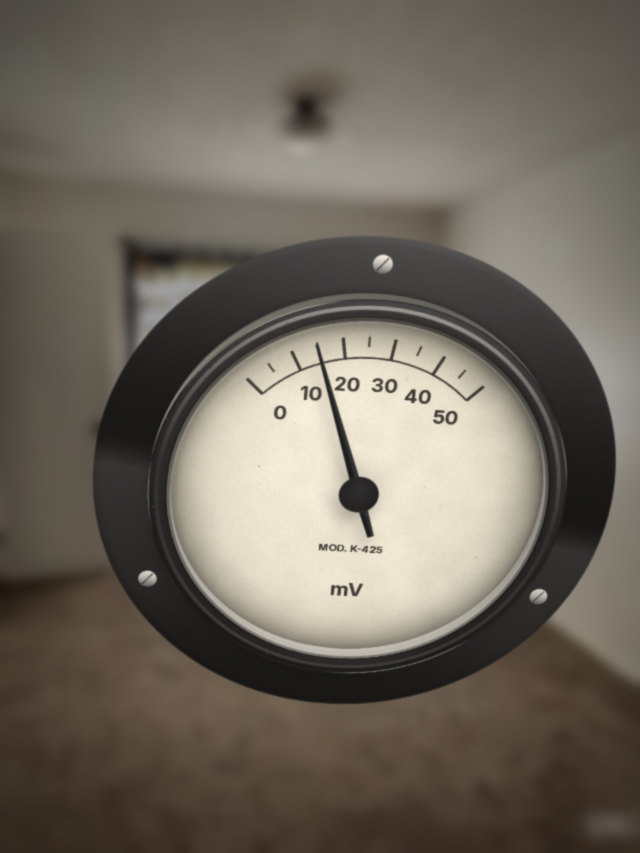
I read {"value": 15, "unit": "mV"}
